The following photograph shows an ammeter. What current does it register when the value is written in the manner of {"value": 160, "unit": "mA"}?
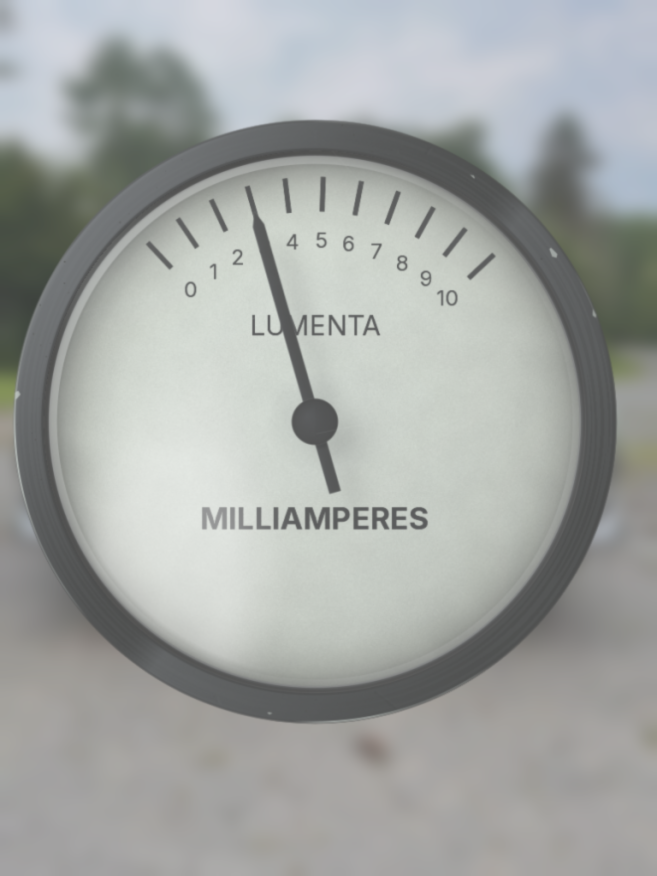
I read {"value": 3, "unit": "mA"}
